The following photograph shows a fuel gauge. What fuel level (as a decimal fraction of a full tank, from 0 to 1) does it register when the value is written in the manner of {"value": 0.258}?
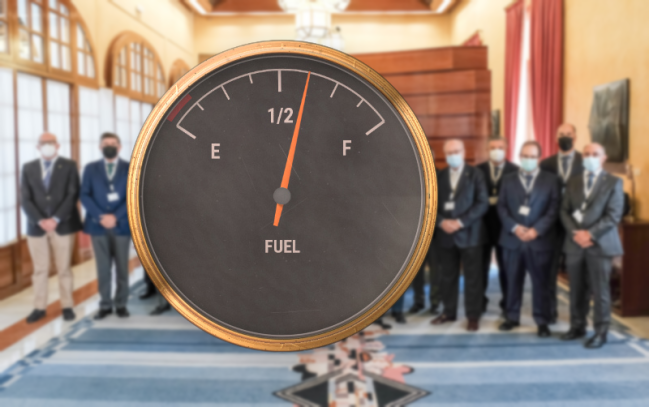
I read {"value": 0.625}
